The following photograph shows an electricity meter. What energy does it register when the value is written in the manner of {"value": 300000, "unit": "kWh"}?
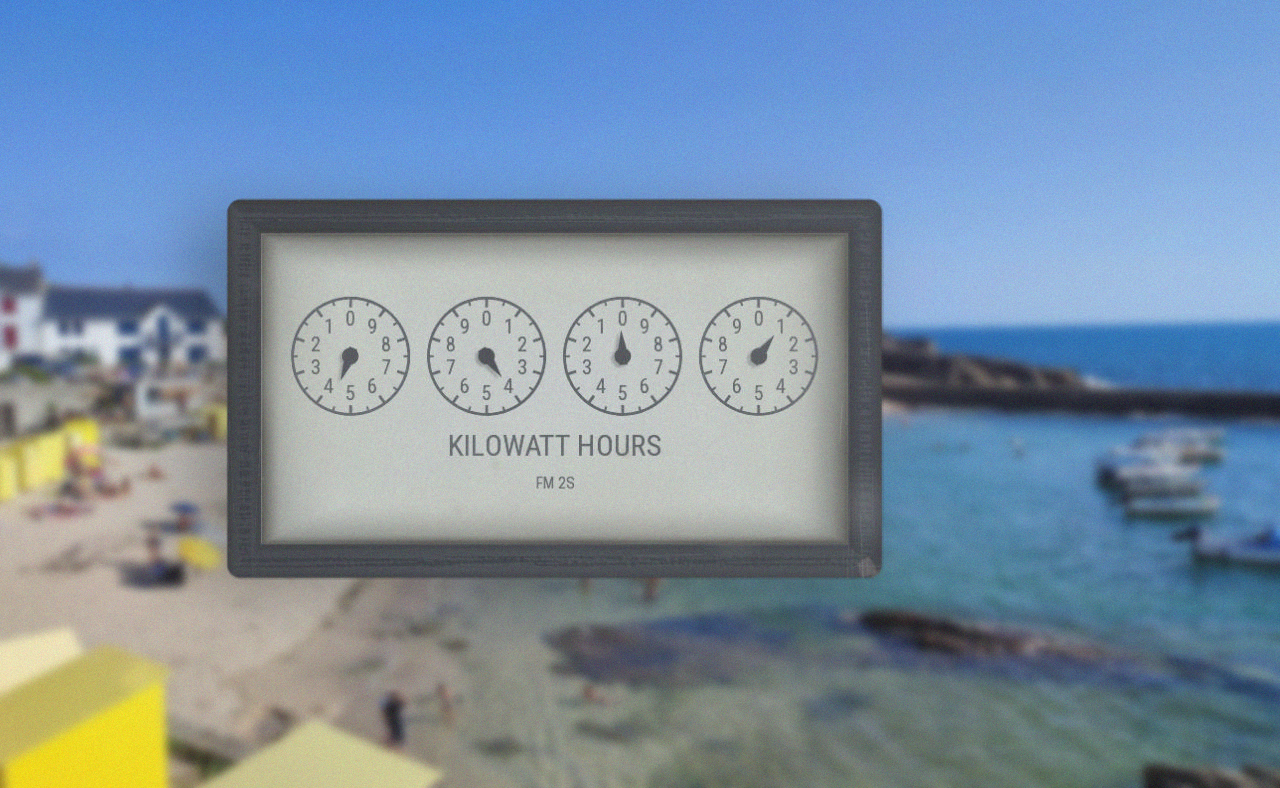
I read {"value": 4401, "unit": "kWh"}
